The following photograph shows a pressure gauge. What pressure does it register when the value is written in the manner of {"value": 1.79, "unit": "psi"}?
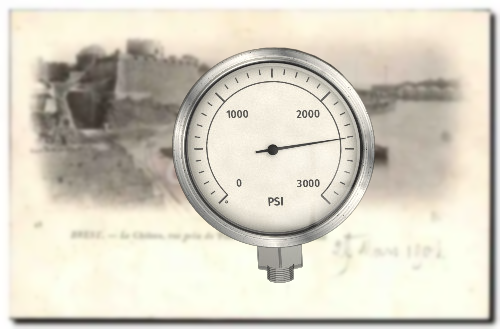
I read {"value": 2400, "unit": "psi"}
